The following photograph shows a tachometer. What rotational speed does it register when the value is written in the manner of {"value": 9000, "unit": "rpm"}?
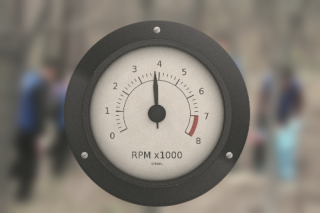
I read {"value": 3800, "unit": "rpm"}
